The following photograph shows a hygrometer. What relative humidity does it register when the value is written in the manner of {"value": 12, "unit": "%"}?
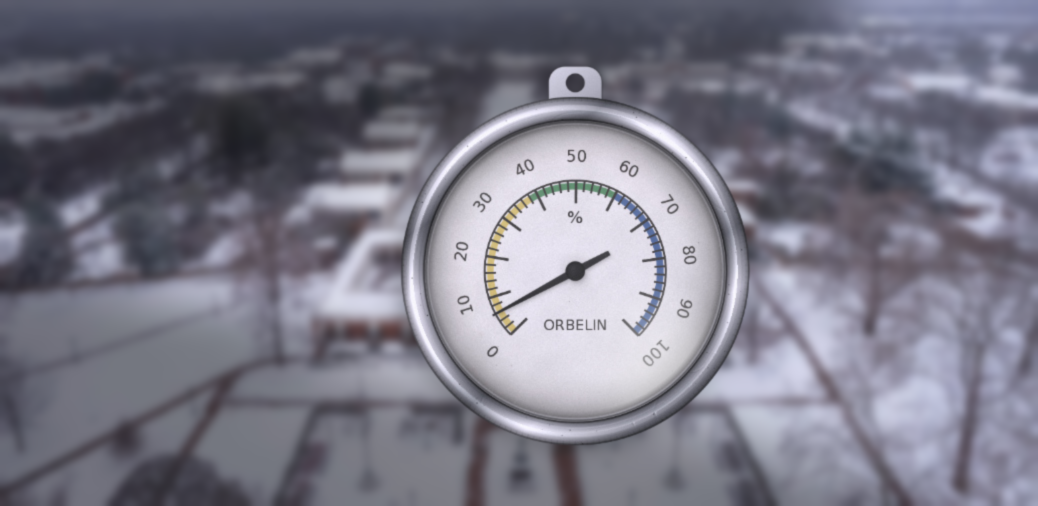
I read {"value": 6, "unit": "%"}
